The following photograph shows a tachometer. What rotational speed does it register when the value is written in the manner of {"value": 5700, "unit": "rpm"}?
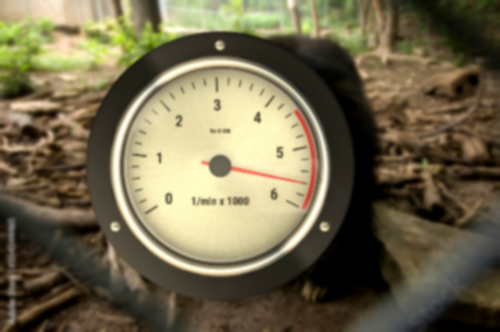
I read {"value": 5600, "unit": "rpm"}
